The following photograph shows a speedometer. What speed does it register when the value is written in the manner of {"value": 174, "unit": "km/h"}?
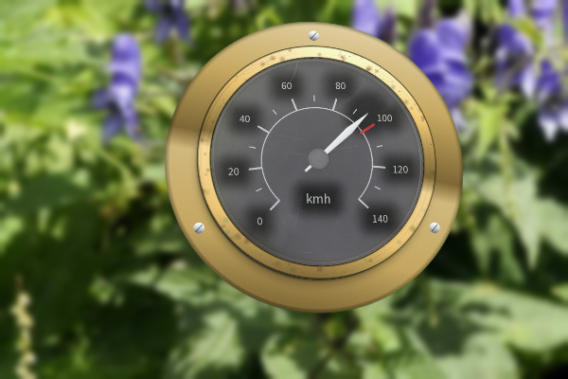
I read {"value": 95, "unit": "km/h"}
